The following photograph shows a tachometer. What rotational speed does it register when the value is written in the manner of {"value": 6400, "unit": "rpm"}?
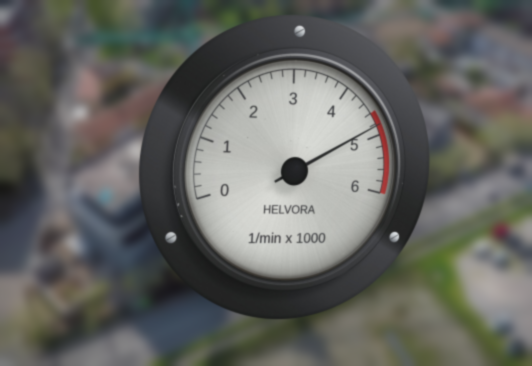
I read {"value": 4800, "unit": "rpm"}
